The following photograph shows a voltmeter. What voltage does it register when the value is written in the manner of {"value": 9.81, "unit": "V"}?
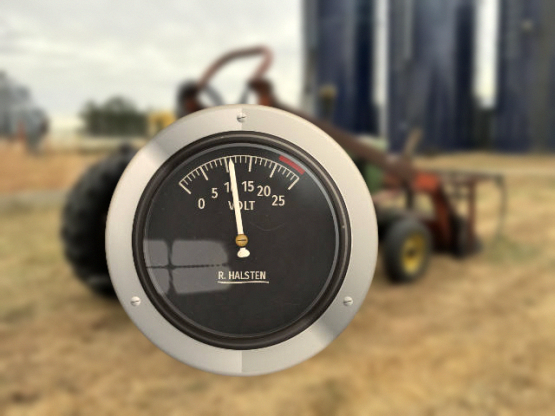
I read {"value": 11, "unit": "V"}
